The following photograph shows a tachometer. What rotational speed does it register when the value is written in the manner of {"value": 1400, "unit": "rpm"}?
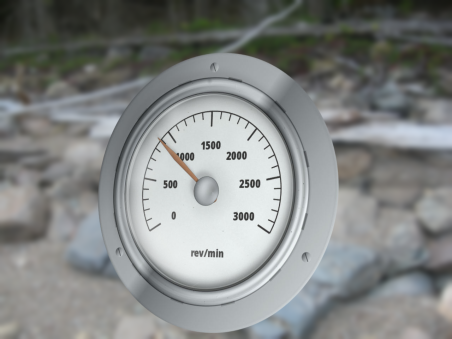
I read {"value": 900, "unit": "rpm"}
